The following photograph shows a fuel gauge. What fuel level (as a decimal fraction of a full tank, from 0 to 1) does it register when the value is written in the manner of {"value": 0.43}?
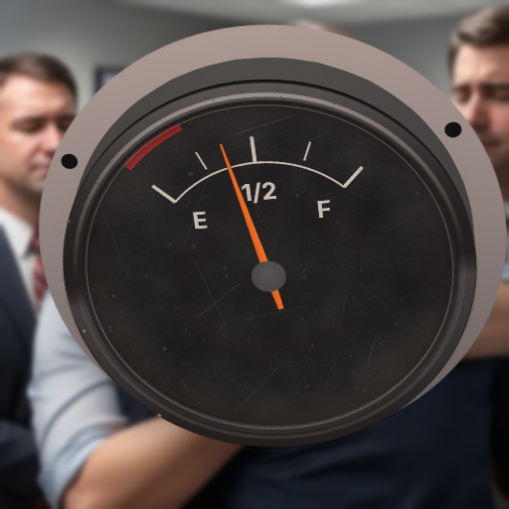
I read {"value": 0.375}
